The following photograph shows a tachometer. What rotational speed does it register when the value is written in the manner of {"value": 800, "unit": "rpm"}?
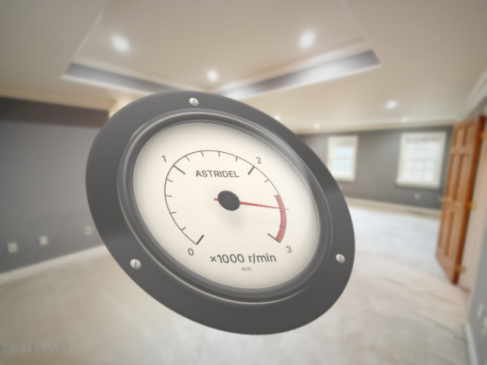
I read {"value": 2600, "unit": "rpm"}
